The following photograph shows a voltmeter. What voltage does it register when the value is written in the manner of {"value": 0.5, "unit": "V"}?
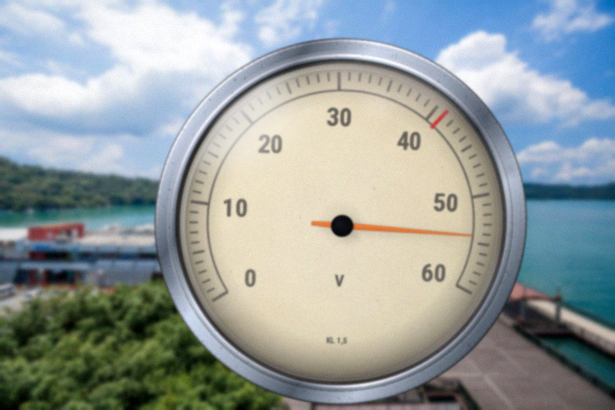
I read {"value": 54, "unit": "V"}
